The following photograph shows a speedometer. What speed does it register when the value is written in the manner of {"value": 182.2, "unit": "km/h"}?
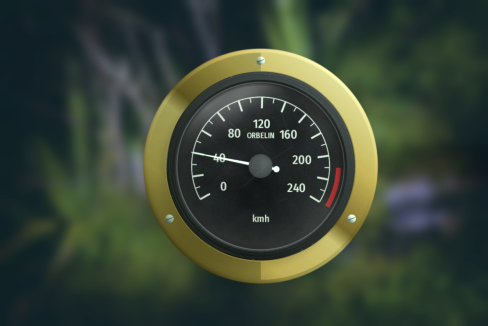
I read {"value": 40, "unit": "km/h"}
